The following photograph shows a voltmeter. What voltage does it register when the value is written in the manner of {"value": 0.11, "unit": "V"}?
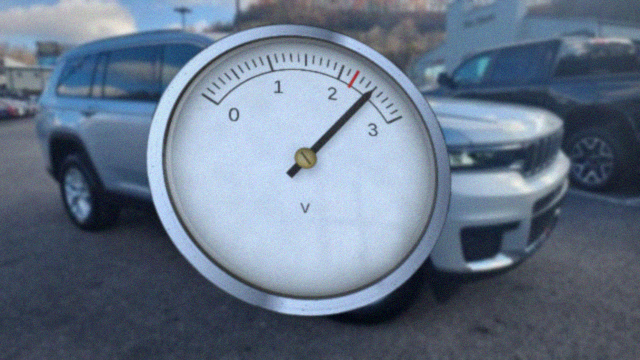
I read {"value": 2.5, "unit": "V"}
